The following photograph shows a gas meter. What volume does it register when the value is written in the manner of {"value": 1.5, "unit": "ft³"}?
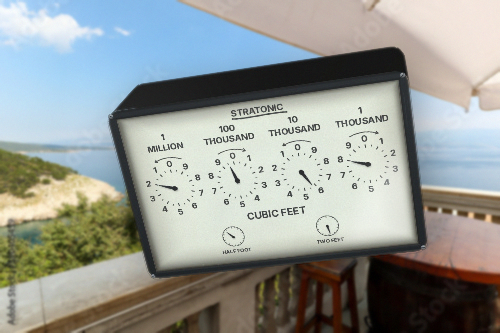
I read {"value": 195800, "unit": "ft³"}
